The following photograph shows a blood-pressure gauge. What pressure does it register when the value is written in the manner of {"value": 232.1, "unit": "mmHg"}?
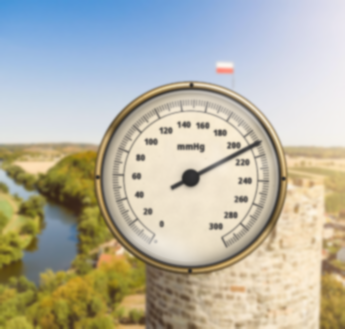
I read {"value": 210, "unit": "mmHg"}
